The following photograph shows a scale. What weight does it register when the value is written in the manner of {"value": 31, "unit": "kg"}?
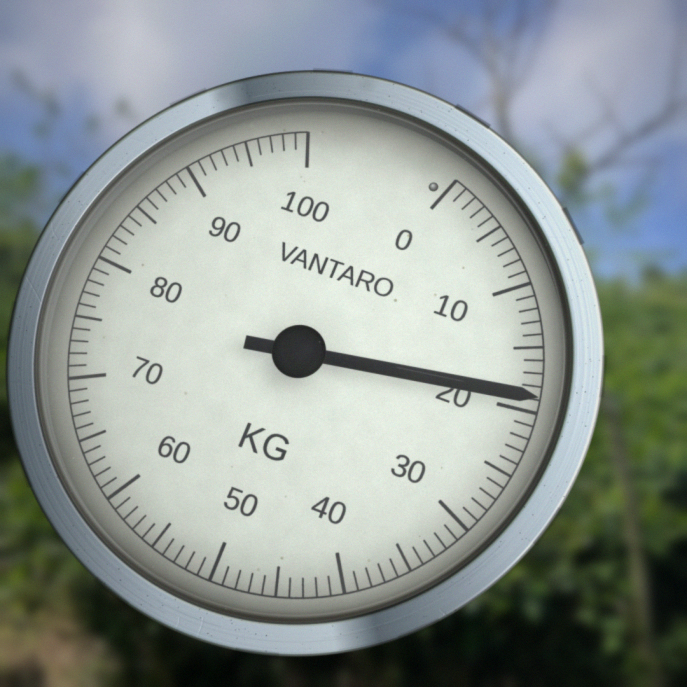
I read {"value": 19, "unit": "kg"}
